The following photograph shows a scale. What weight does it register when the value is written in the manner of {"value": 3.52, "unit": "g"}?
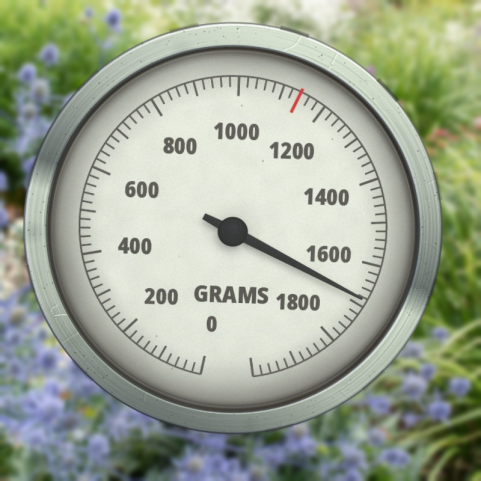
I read {"value": 1680, "unit": "g"}
